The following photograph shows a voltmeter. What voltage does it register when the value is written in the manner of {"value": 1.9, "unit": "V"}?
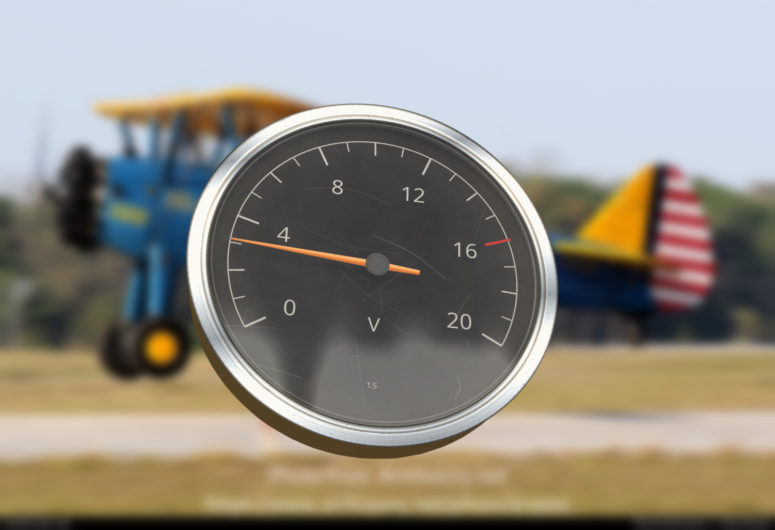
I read {"value": 3, "unit": "V"}
